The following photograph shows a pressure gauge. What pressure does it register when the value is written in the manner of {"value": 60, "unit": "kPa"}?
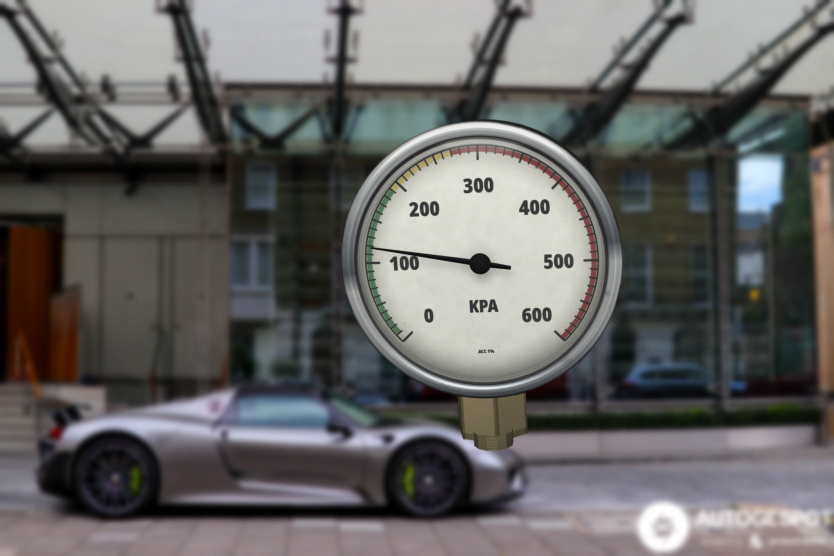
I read {"value": 120, "unit": "kPa"}
